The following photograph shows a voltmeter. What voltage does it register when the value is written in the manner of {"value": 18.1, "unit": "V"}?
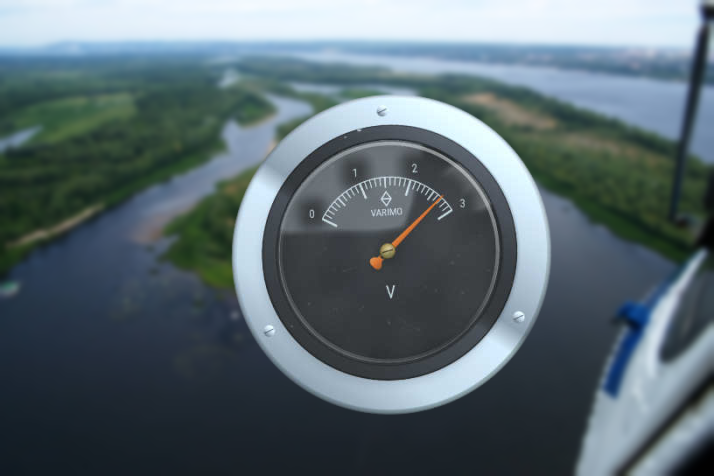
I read {"value": 2.7, "unit": "V"}
